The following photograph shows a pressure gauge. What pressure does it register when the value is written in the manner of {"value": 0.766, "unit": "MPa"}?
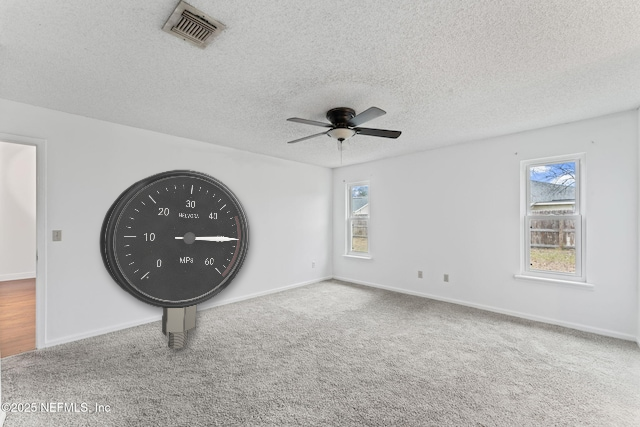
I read {"value": 50, "unit": "MPa"}
